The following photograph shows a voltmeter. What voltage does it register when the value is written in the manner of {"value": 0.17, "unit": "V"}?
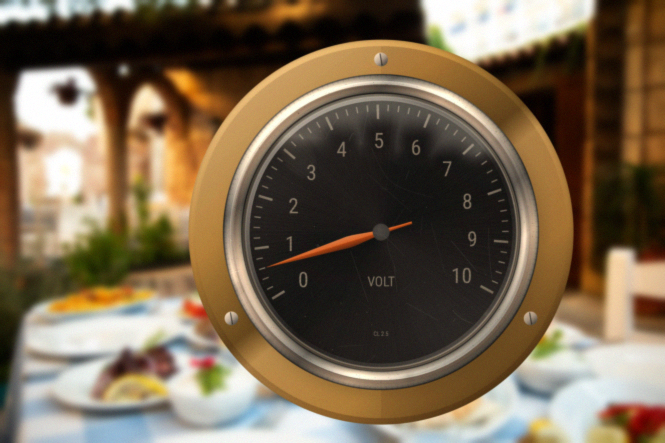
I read {"value": 0.6, "unit": "V"}
